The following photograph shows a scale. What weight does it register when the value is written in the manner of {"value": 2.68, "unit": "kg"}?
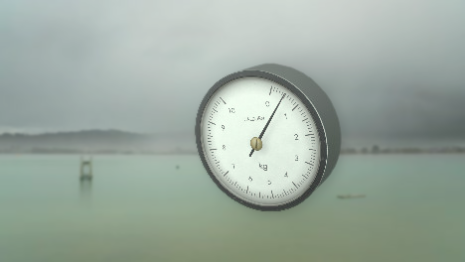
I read {"value": 0.5, "unit": "kg"}
